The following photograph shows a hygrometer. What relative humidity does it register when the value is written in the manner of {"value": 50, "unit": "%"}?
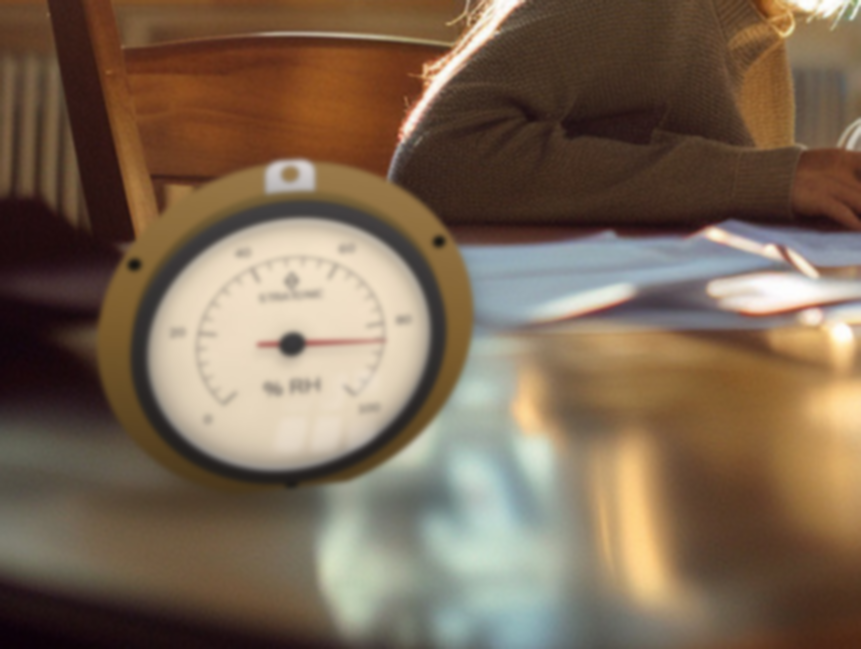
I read {"value": 84, "unit": "%"}
